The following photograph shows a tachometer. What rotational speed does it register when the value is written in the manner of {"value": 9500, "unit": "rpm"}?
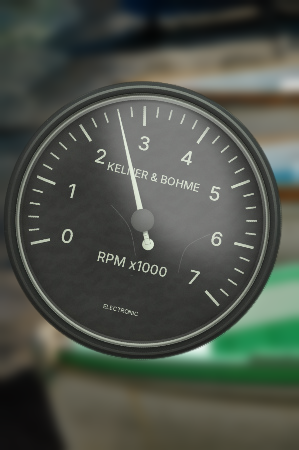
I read {"value": 2600, "unit": "rpm"}
